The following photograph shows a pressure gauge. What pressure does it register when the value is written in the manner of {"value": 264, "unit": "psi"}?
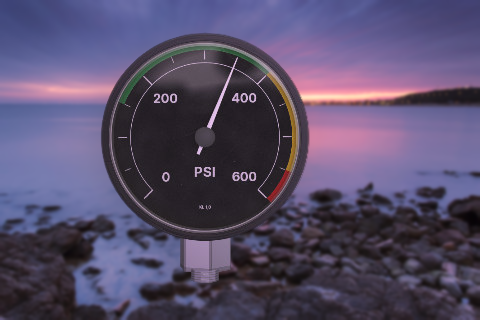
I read {"value": 350, "unit": "psi"}
